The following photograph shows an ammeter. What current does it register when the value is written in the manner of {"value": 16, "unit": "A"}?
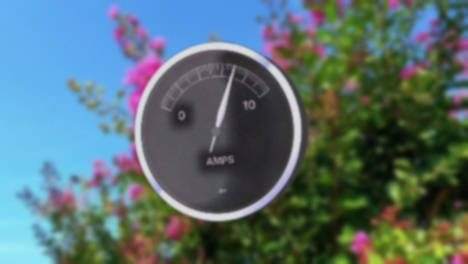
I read {"value": 7, "unit": "A"}
